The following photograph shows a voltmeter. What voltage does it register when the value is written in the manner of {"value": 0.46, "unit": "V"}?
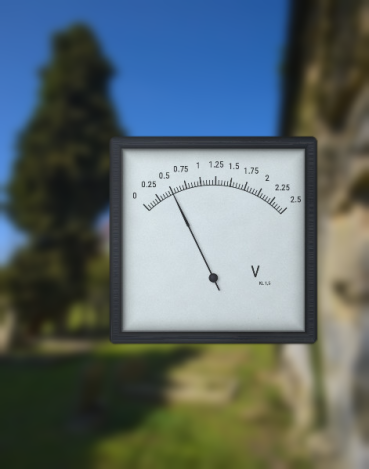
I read {"value": 0.5, "unit": "V"}
